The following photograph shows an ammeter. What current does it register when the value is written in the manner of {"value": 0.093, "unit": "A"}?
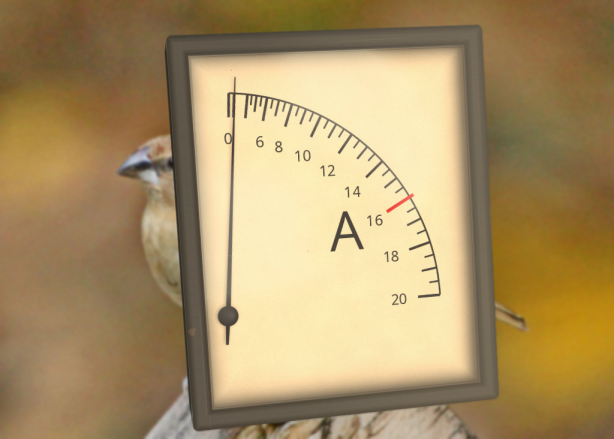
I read {"value": 2, "unit": "A"}
